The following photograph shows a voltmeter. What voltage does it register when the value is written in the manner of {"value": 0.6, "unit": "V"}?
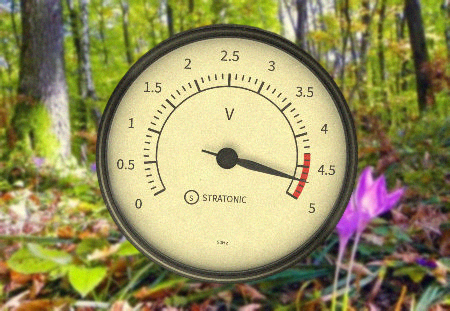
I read {"value": 4.7, "unit": "V"}
